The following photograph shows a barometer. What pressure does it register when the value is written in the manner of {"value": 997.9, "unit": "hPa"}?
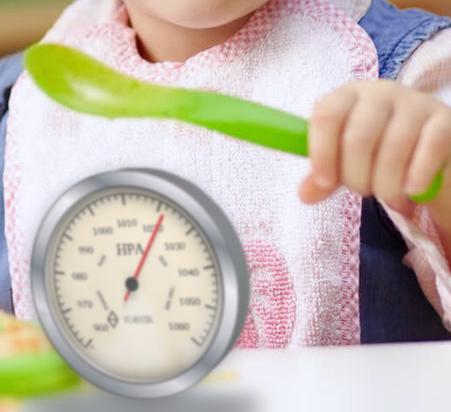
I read {"value": 1022, "unit": "hPa"}
